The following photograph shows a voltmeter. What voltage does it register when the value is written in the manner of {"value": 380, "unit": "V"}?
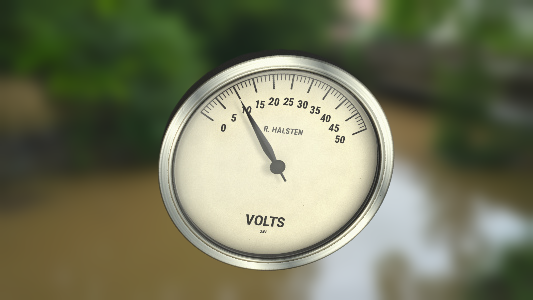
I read {"value": 10, "unit": "V"}
